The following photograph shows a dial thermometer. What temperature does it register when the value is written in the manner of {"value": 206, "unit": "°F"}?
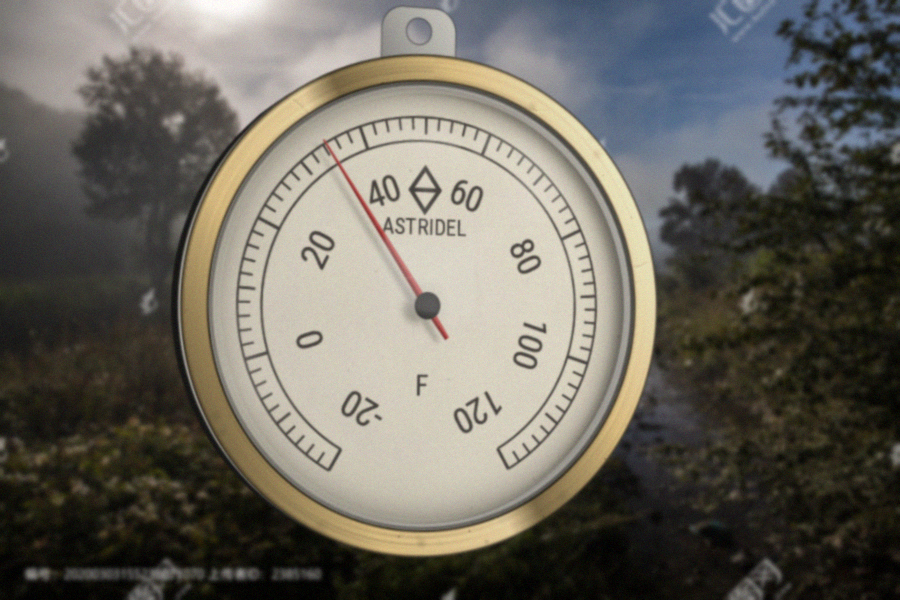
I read {"value": 34, "unit": "°F"}
